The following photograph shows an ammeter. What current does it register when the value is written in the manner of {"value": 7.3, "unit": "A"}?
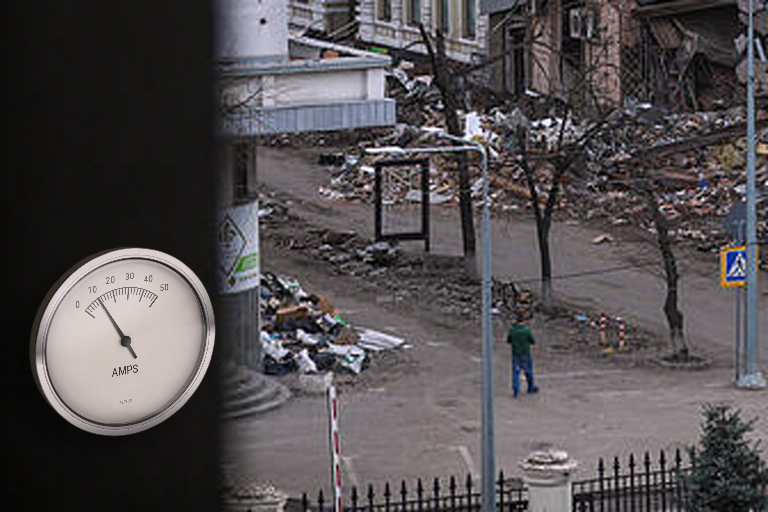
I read {"value": 10, "unit": "A"}
